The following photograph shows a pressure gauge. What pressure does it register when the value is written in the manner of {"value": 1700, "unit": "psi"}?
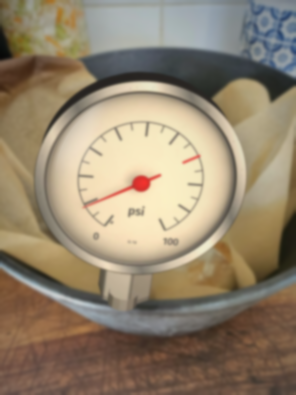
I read {"value": 10, "unit": "psi"}
